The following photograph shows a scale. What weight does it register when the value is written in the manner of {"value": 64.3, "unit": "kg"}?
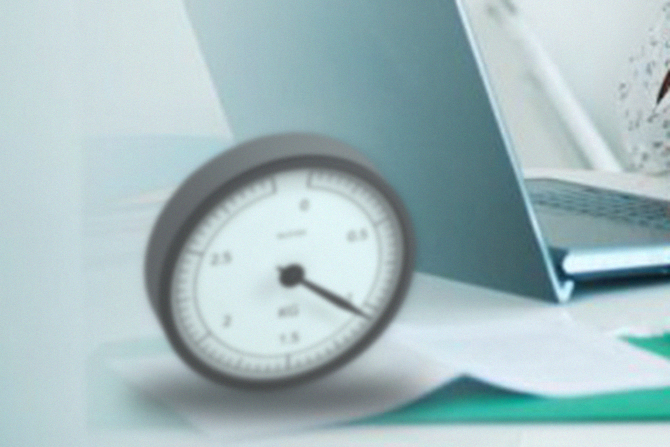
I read {"value": 1.05, "unit": "kg"}
